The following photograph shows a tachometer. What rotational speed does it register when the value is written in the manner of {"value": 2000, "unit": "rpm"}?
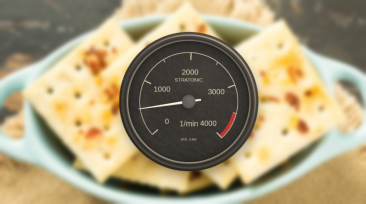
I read {"value": 500, "unit": "rpm"}
